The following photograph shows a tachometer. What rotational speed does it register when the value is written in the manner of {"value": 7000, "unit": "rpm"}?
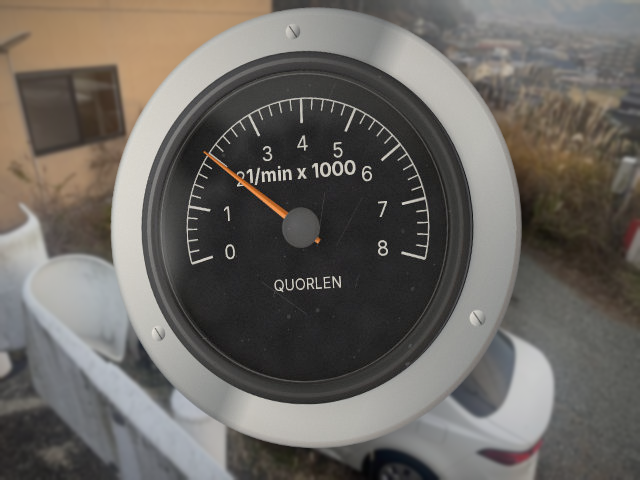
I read {"value": 2000, "unit": "rpm"}
